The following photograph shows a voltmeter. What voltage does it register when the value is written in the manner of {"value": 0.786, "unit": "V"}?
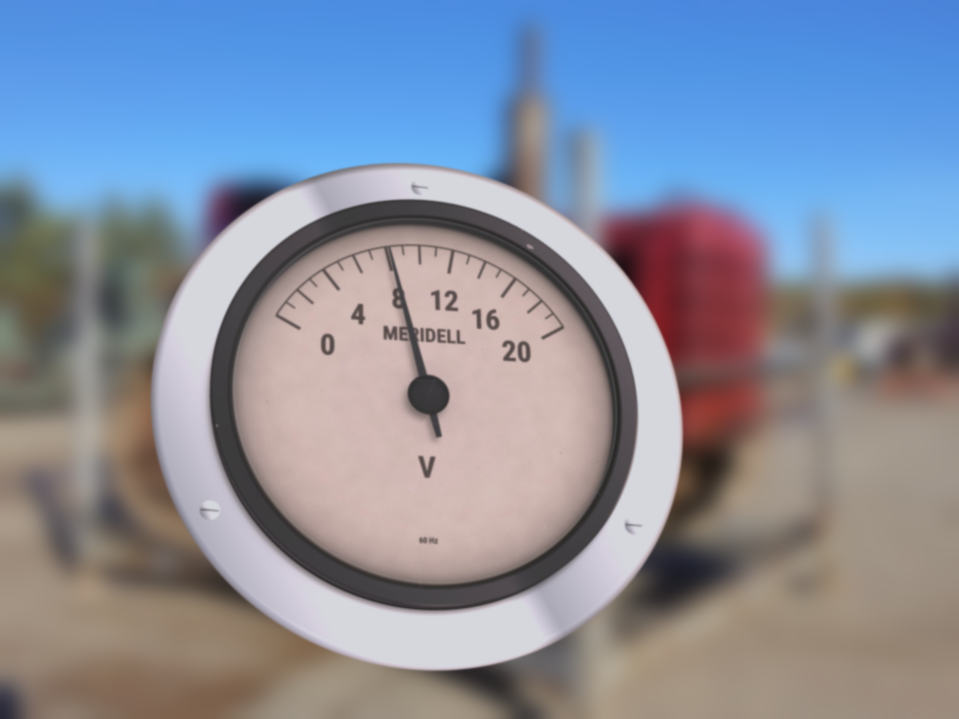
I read {"value": 8, "unit": "V"}
